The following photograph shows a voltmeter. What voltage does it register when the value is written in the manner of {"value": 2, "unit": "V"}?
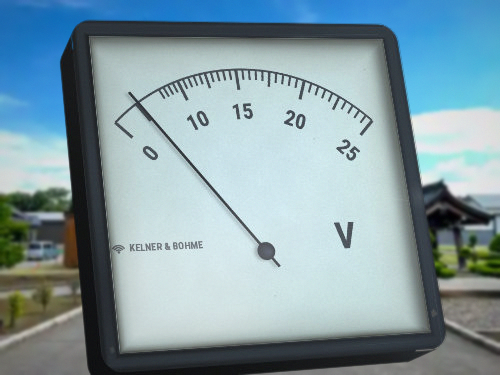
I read {"value": 5, "unit": "V"}
